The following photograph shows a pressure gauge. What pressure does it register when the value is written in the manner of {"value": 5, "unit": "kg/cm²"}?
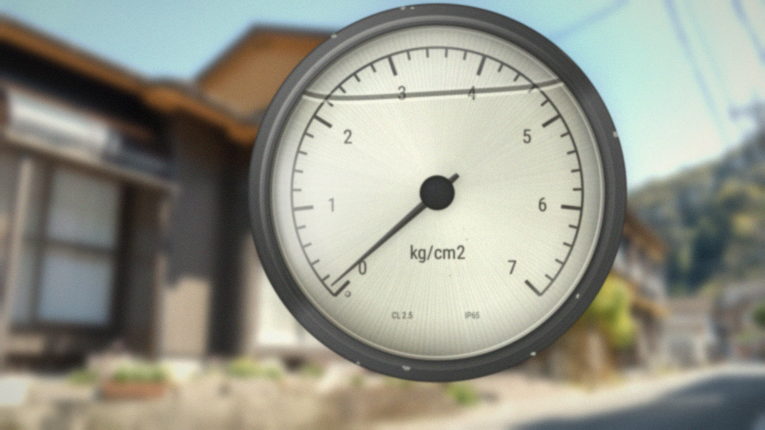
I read {"value": 0.1, "unit": "kg/cm²"}
